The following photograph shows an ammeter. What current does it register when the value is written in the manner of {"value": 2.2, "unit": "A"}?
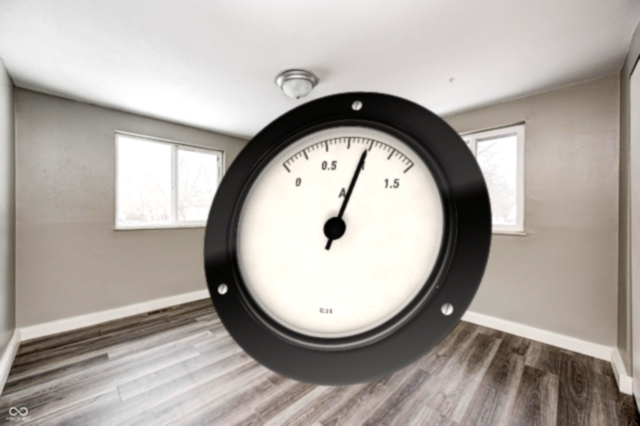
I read {"value": 1, "unit": "A"}
